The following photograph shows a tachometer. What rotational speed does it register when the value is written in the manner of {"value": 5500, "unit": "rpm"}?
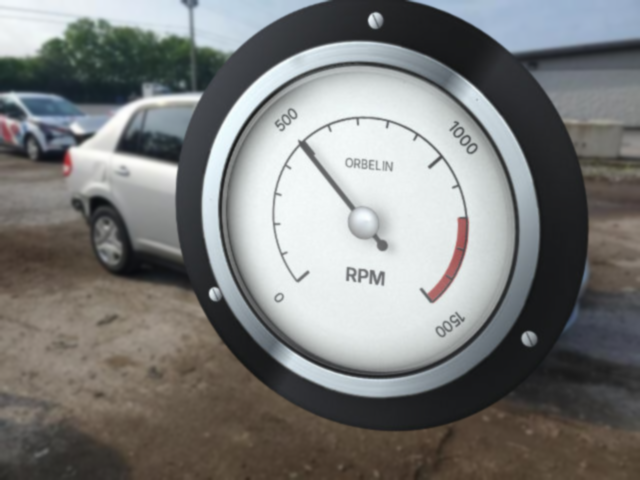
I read {"value": 500, "unit": "rpm"}
